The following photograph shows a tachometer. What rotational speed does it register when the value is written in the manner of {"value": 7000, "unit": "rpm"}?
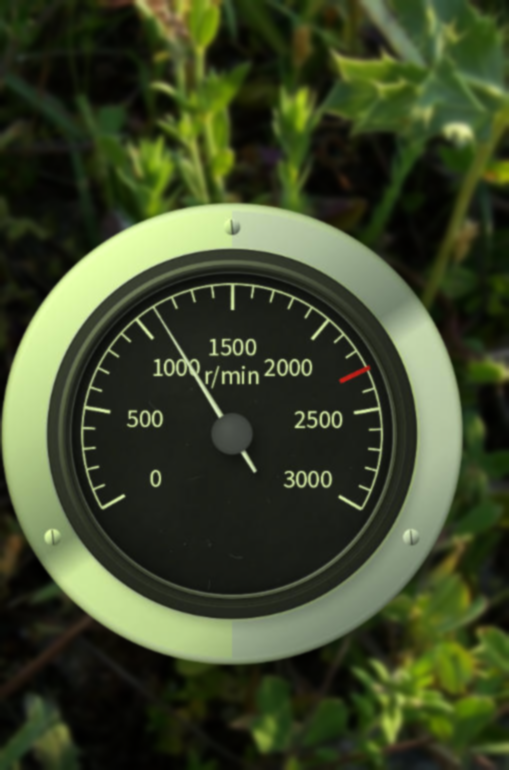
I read {"value": 1100, "unit": "rpm"}
